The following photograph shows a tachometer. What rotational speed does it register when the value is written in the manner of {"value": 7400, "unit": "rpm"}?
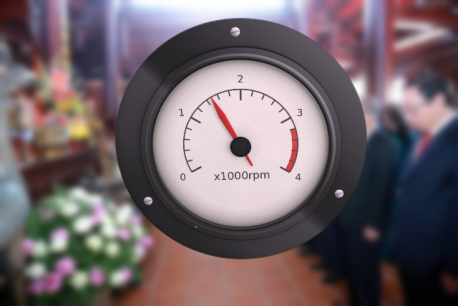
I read {"value": 1500, "unit": "rpm"}
